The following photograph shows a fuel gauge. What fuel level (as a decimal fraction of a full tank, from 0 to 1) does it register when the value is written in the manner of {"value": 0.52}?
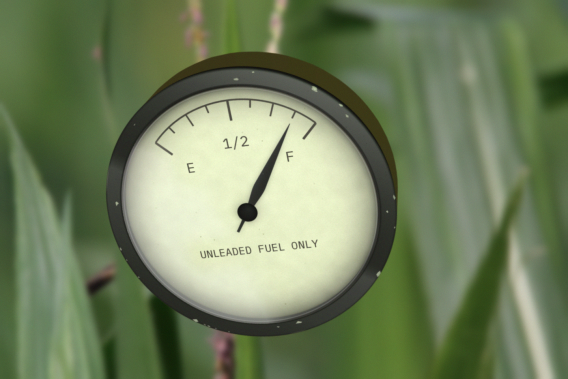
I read {"value": 0.875}
